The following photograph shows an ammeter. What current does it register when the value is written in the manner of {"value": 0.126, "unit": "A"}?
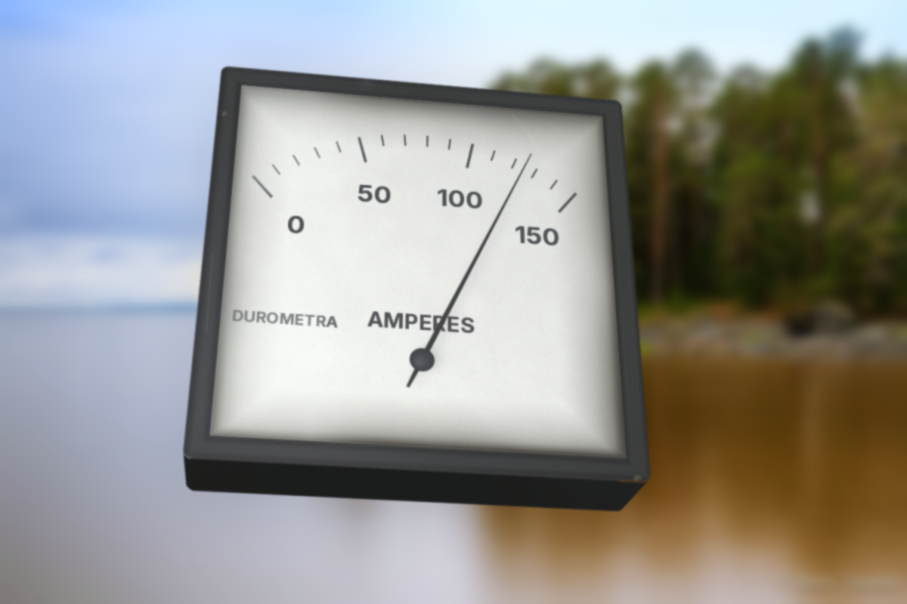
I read {"value": 125, "unit": "A"}
